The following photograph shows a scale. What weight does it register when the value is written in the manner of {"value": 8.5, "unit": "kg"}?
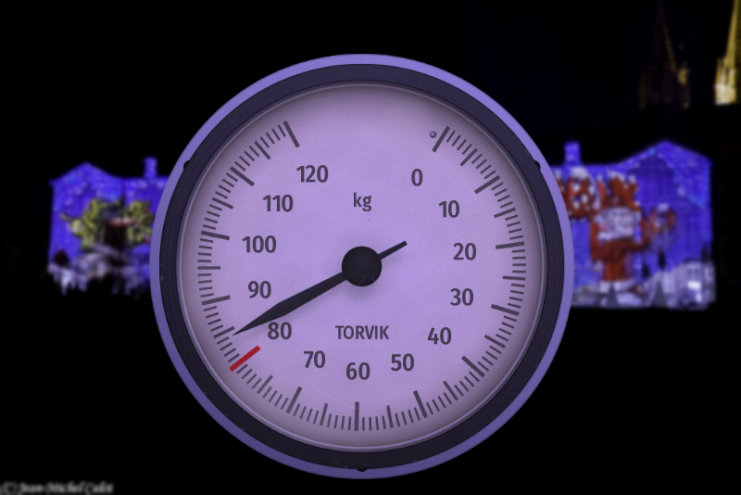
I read {"value": 84, "unit": "kg"}
